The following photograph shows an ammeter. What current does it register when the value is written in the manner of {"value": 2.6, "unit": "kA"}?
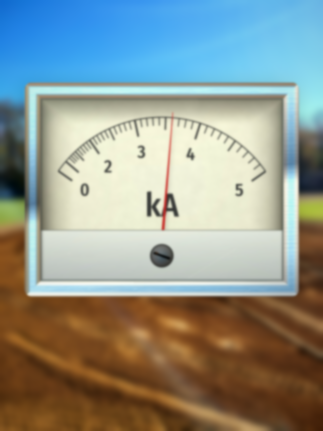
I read {"value": 3.6, "unit": "kA"}
